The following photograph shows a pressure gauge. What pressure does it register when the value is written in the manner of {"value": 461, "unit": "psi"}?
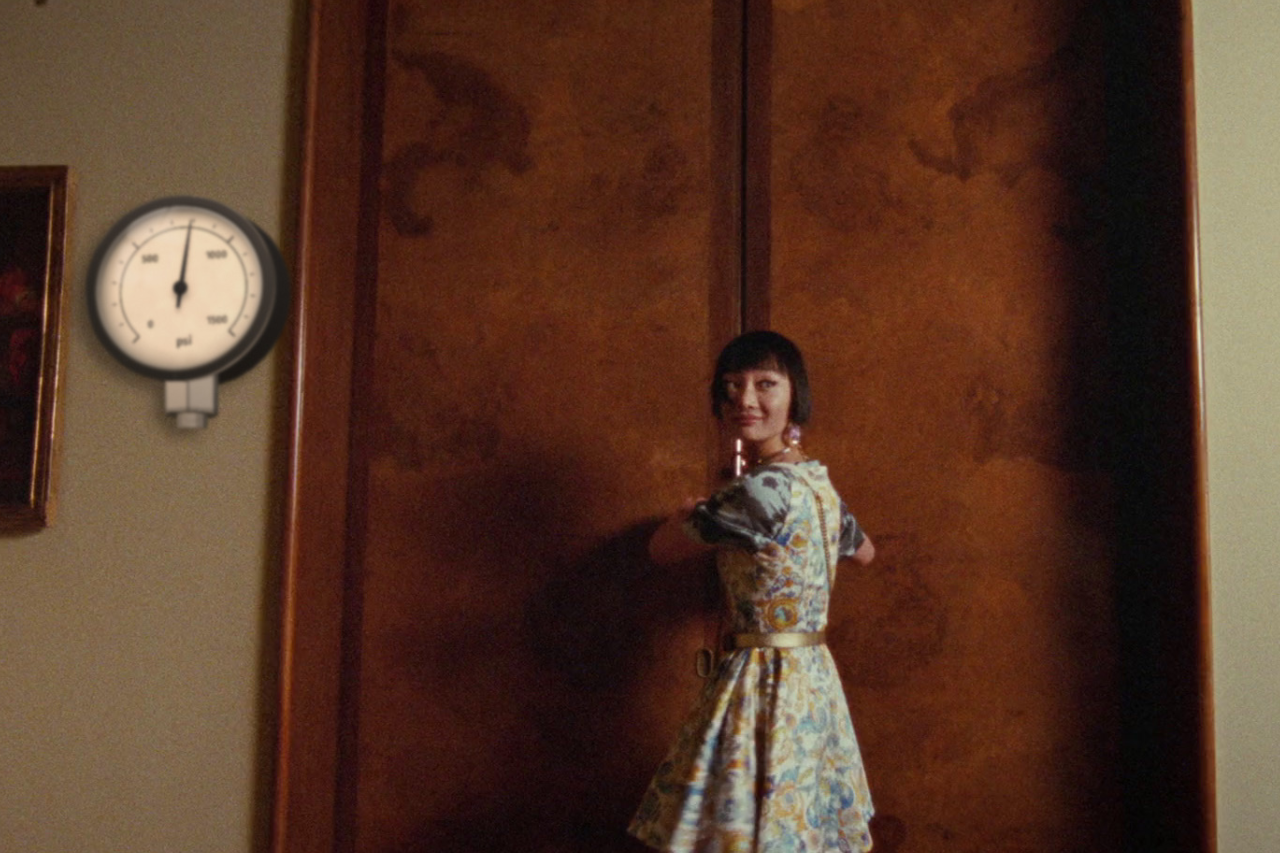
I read {"value": 800, "unit": "psi"}
